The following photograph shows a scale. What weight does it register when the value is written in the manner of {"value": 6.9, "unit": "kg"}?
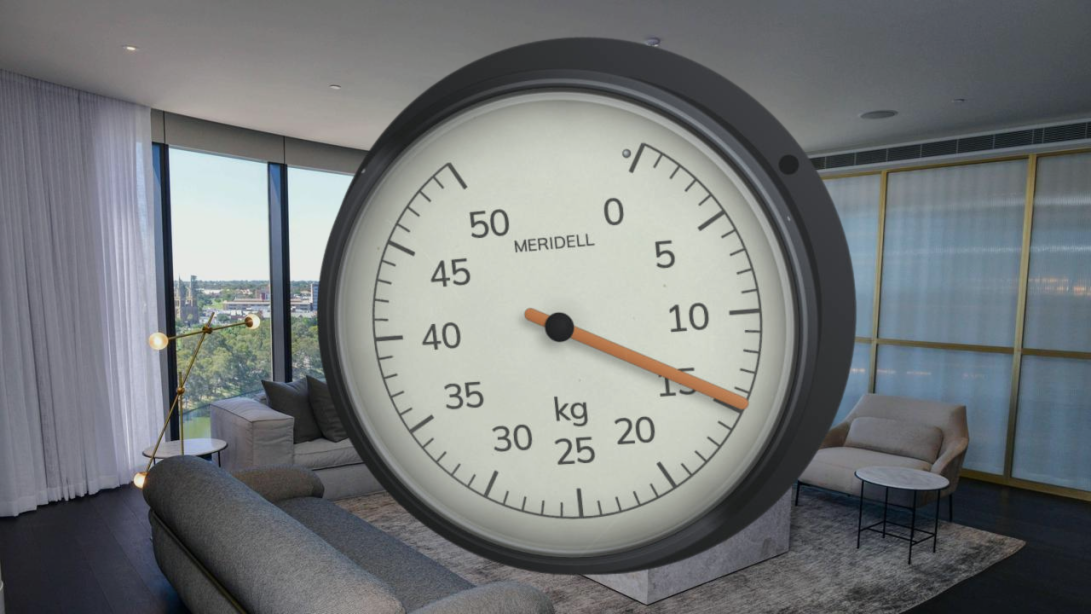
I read {"value": 14.5, "unit": "kg"}
